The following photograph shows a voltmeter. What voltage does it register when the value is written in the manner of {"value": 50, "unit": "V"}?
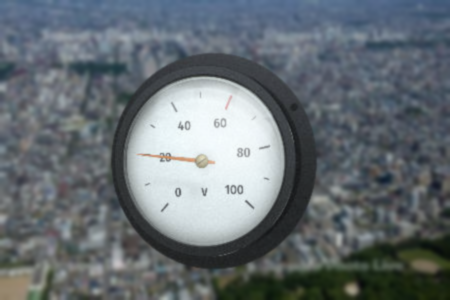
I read {"value": 20, "unit": "V"}
